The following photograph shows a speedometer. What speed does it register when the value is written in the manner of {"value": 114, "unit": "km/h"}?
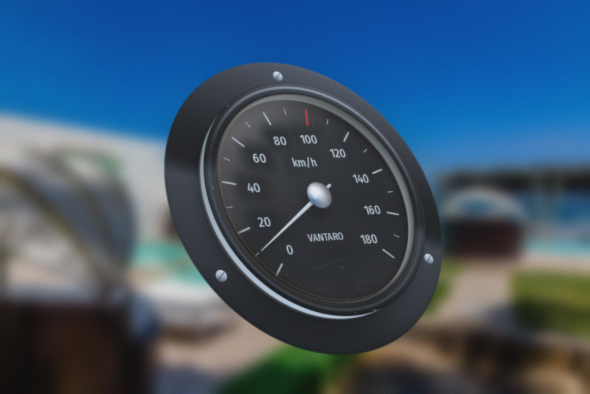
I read {"value": 10, "unit": "km/h"}
